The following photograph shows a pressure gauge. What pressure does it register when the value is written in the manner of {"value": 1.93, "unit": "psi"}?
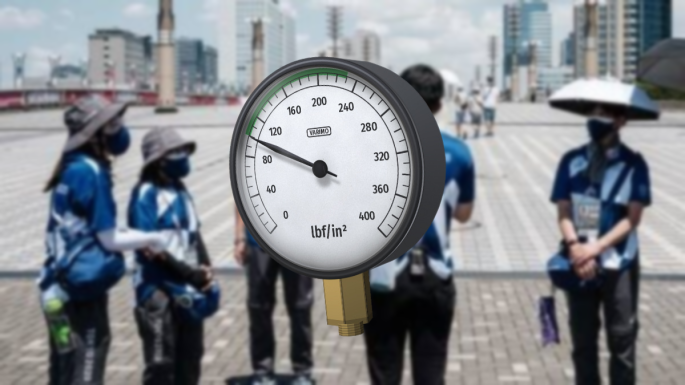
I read {"value": 100, "unit": "psi"}
